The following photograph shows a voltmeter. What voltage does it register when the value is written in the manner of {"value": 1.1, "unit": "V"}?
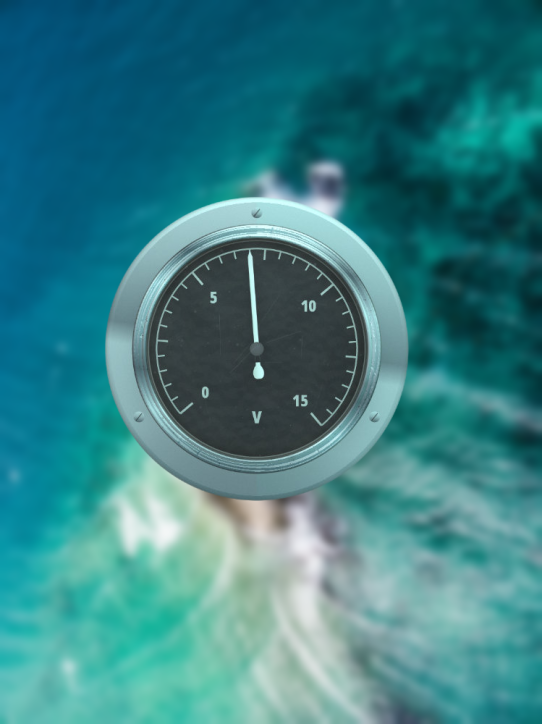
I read {"value": 7, "unit": "V"}
